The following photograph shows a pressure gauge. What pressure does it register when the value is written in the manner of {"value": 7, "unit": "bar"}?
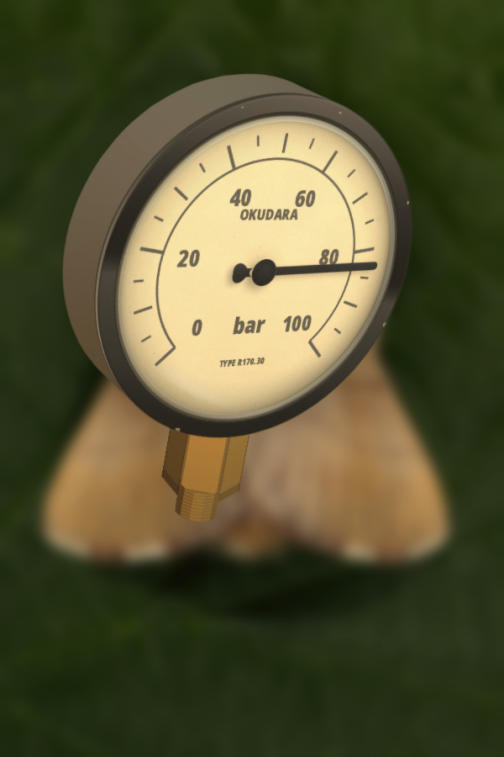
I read {"value": 82.5, "unit": "bar"}
